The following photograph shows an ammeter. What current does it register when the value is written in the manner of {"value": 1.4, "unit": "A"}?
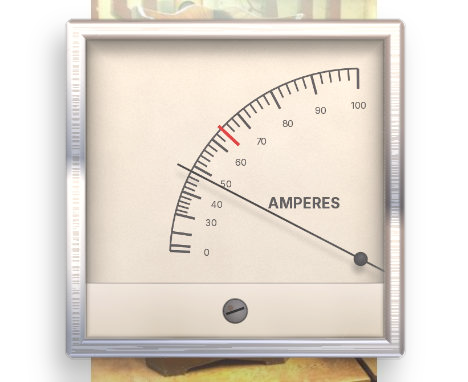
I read {"value": 48, "unit": "A"}
